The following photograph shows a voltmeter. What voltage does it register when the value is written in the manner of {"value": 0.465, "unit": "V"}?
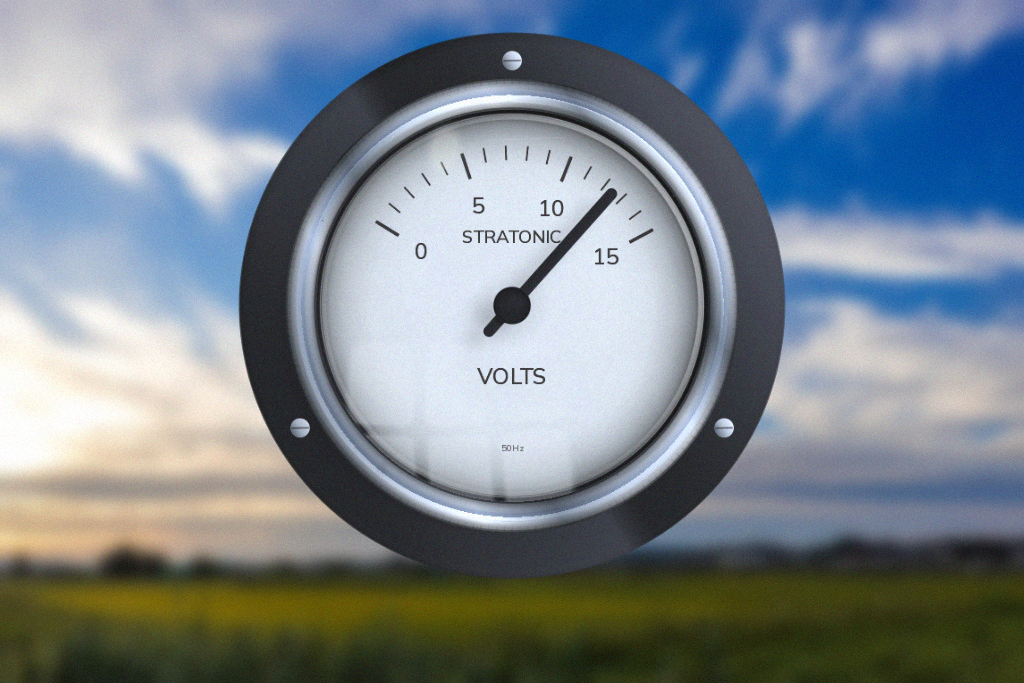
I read {"value": 12.5, "unit": "V"}
